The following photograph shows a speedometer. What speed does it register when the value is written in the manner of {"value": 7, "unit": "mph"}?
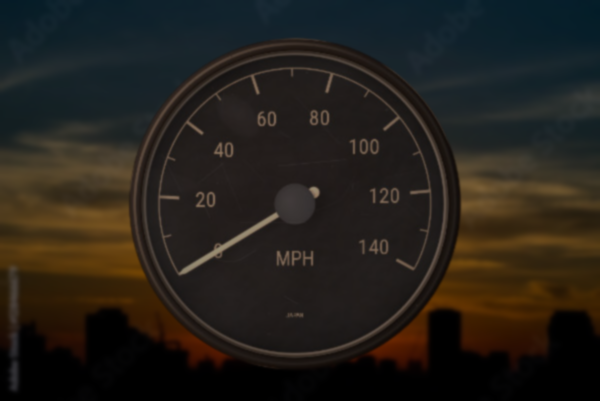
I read {"value": 0, "unit": "mph"}
